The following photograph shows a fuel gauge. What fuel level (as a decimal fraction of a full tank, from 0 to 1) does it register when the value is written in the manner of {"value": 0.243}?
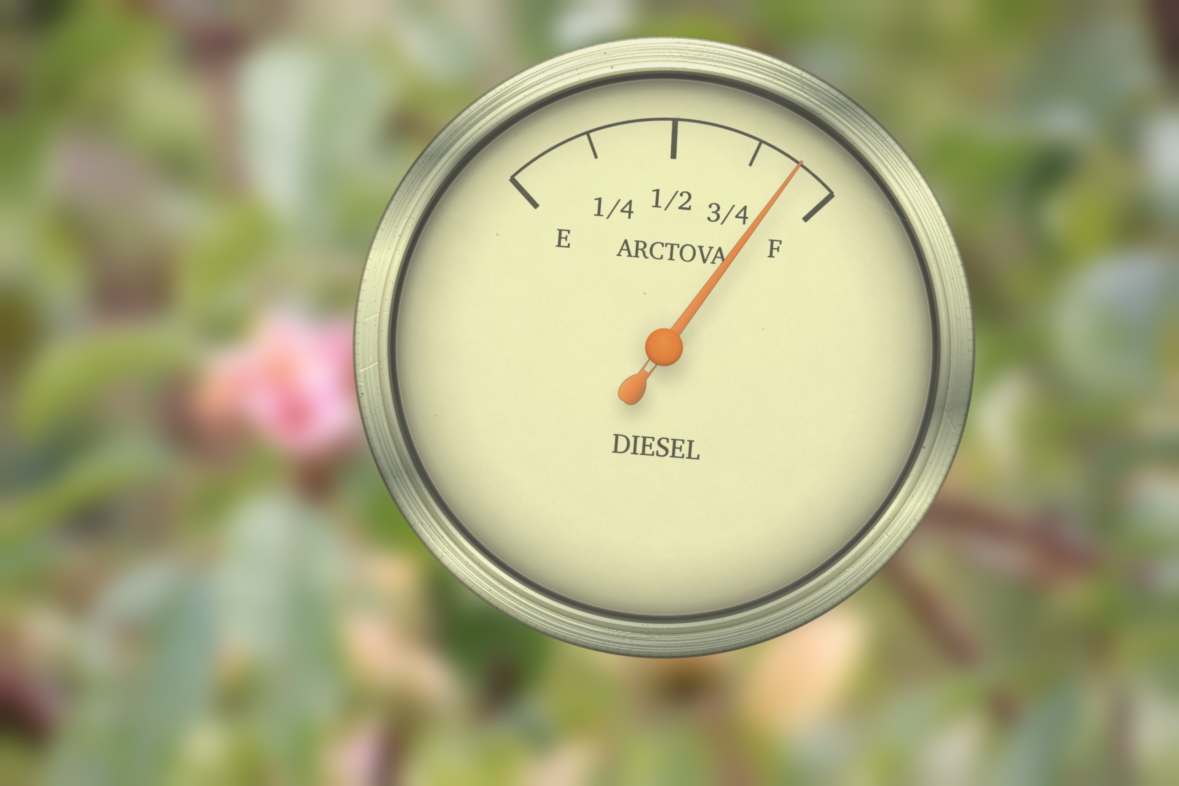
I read {"value": 0.875}
